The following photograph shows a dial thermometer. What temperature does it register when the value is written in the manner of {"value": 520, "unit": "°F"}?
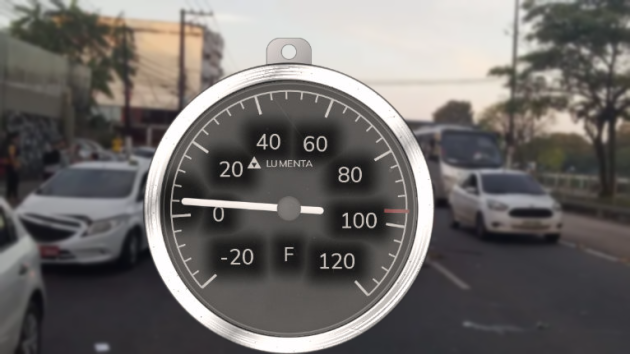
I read {"value": 4, "unit": "°F"}
